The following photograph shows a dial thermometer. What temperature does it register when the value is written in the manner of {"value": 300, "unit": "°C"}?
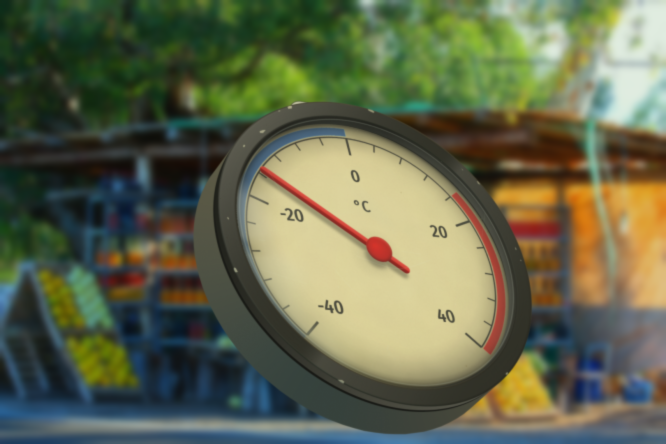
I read {"value": -16, "unit": "°C"}
